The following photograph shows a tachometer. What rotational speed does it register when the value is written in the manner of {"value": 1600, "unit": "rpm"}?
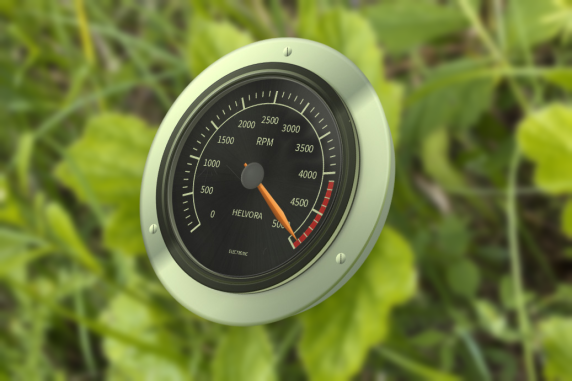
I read {"value": 4900, "unit": "rpm"}
